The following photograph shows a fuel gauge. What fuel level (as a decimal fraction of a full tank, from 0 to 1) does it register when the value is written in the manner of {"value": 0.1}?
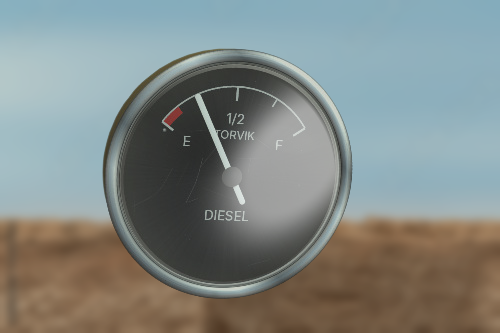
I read {"value": 0.25}
